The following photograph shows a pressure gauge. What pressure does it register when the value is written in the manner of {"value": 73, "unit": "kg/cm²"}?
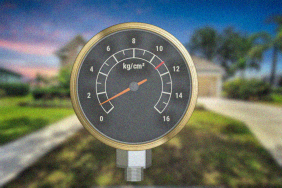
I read {"value": 1, "unit": "kg/cm²"}
